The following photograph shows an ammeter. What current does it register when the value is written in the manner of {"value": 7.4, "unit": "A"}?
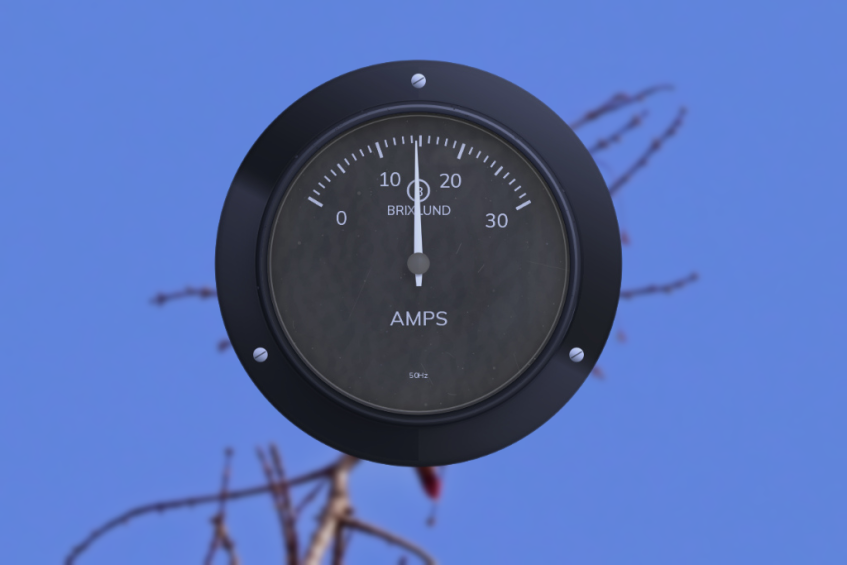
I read {"value": 14.5, "unit": "A"}
